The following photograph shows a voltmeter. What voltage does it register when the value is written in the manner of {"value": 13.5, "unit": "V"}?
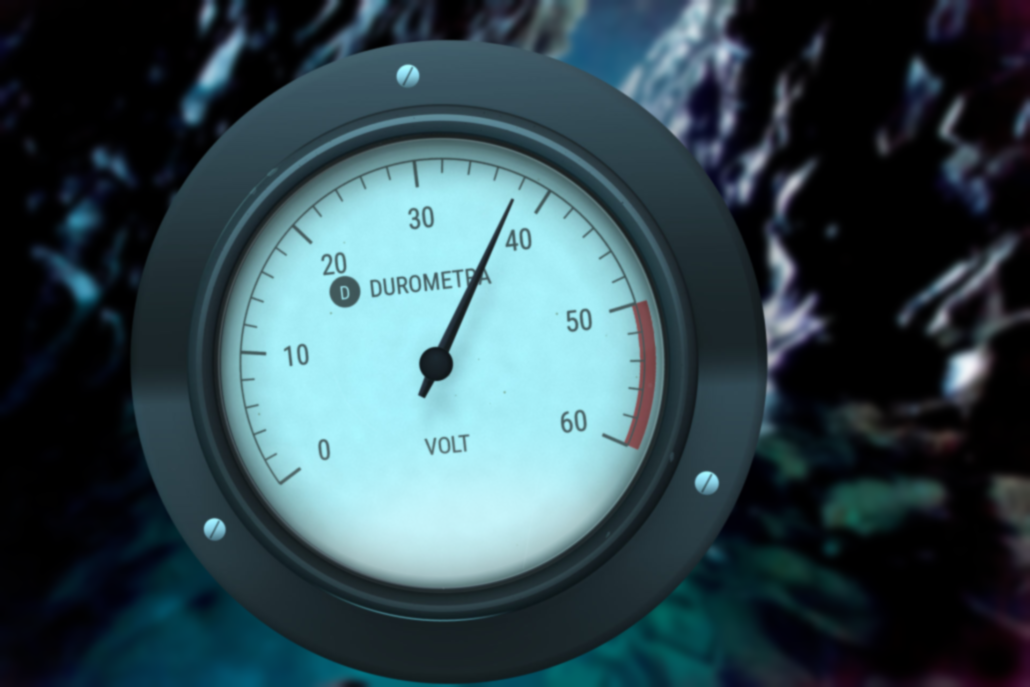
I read {"value": 38, "unit": "V"}
